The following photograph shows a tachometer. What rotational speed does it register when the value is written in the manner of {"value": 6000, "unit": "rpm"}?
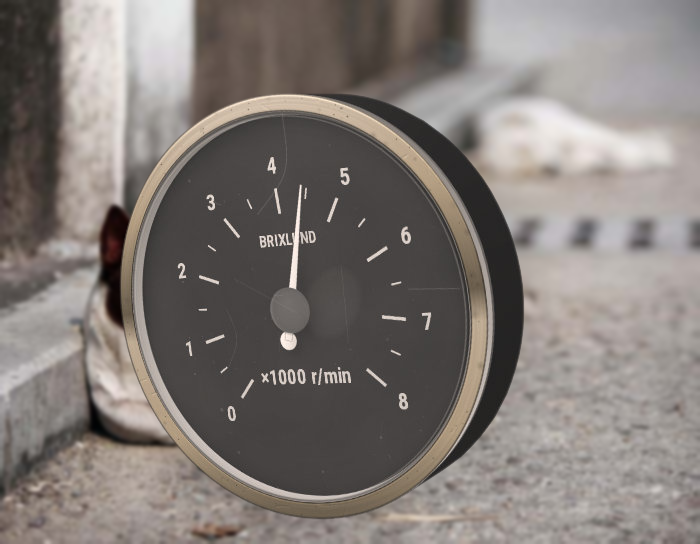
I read {"value": 4500, "unit": "rpm"}
